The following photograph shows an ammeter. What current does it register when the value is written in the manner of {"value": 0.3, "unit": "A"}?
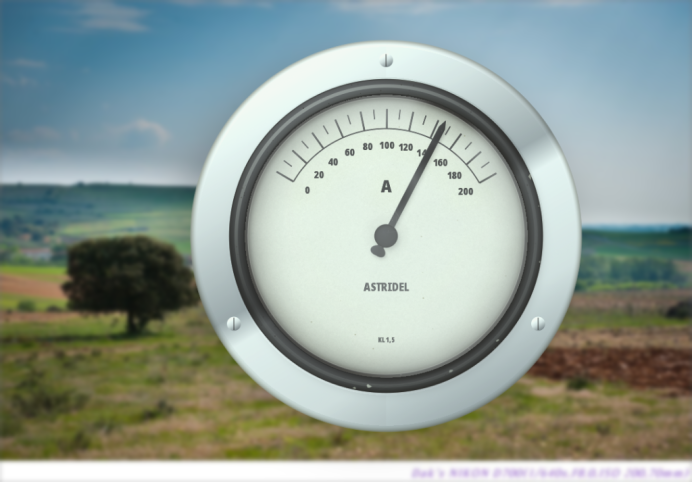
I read {"value": 145, "unit": "A"}
